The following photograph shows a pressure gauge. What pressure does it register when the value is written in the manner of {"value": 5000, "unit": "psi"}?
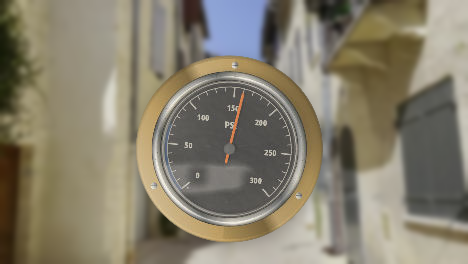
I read {"value": 160, "unit": "psi"}
